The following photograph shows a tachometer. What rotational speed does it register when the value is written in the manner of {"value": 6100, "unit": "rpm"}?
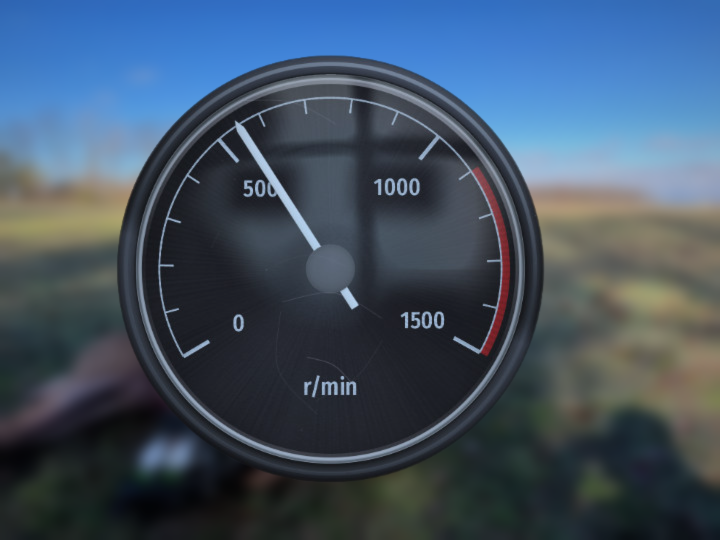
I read {"value": 550, "unit": "rpm"}
